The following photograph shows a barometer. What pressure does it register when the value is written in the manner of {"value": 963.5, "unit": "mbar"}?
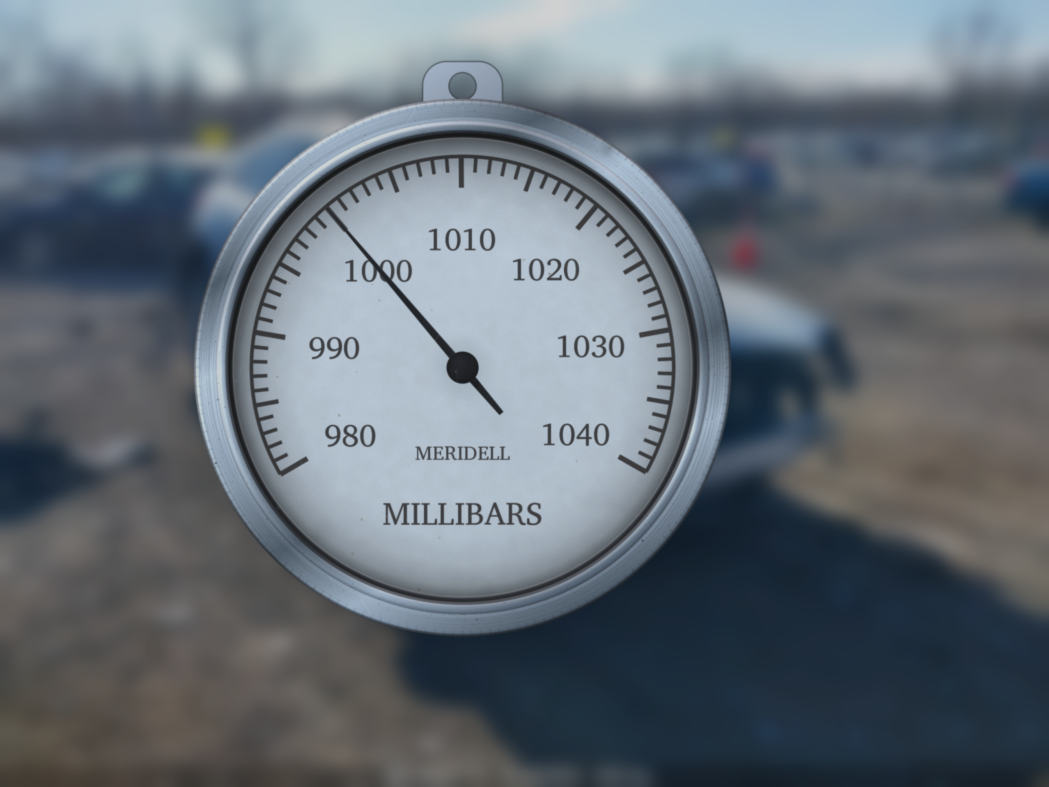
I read {"value": 1000, "unit": "mbar"}
